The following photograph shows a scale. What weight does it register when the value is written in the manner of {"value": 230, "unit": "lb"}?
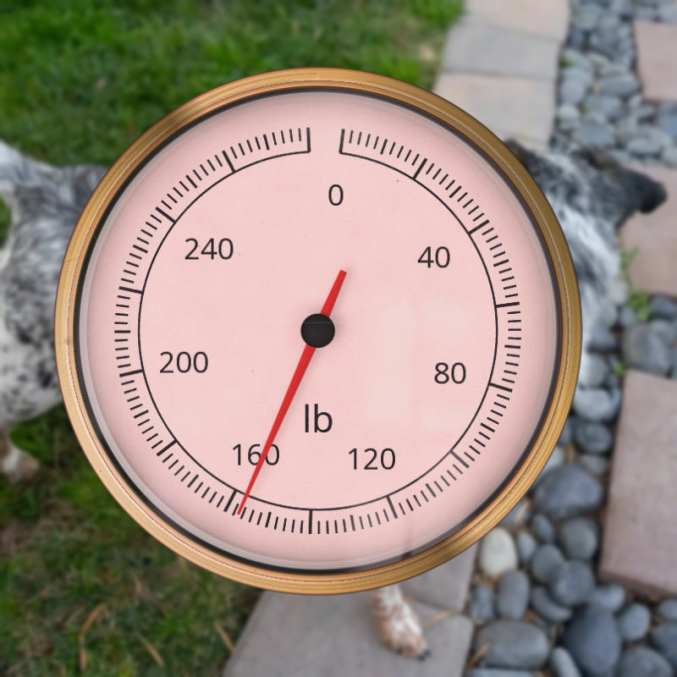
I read {"value": 157, "unit": "lb"}
